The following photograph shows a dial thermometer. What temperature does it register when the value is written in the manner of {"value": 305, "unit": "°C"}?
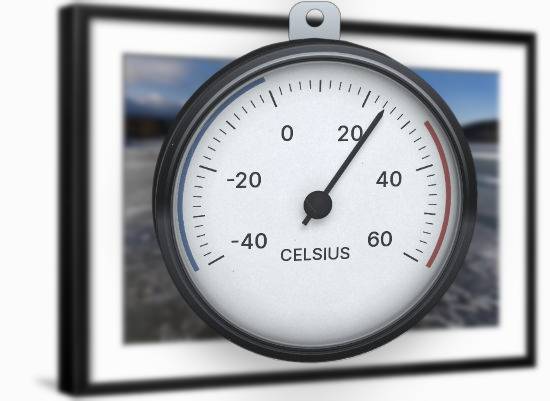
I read {"value": 24, "unit": "°C"}
